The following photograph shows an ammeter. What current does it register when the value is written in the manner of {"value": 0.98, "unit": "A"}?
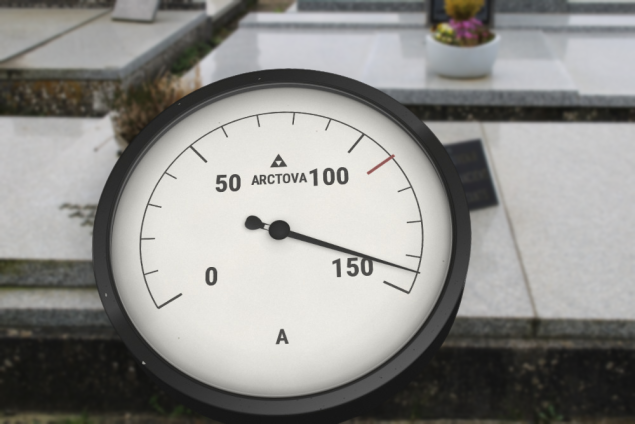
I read {"value": 145, "unit": "A"}
